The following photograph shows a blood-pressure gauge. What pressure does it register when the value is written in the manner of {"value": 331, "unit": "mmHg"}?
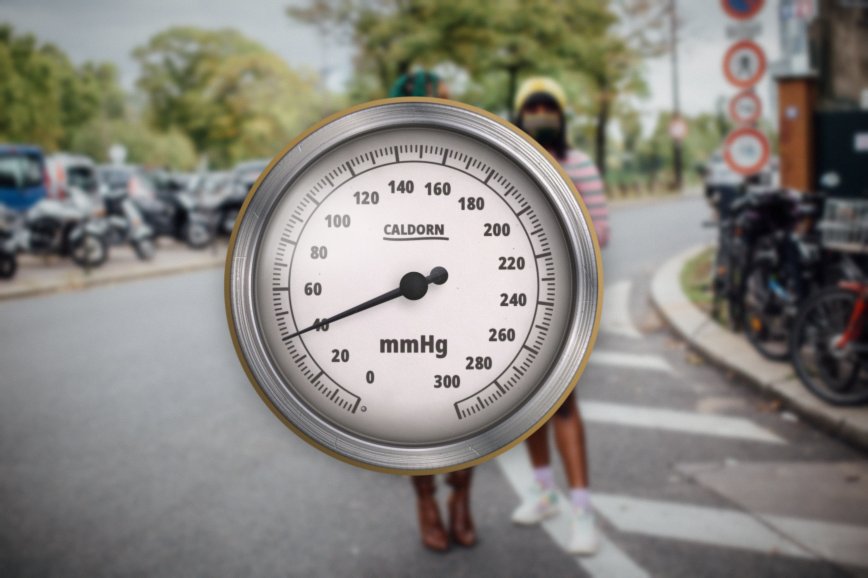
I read {"value": 40, "unit": "mmHg"}
